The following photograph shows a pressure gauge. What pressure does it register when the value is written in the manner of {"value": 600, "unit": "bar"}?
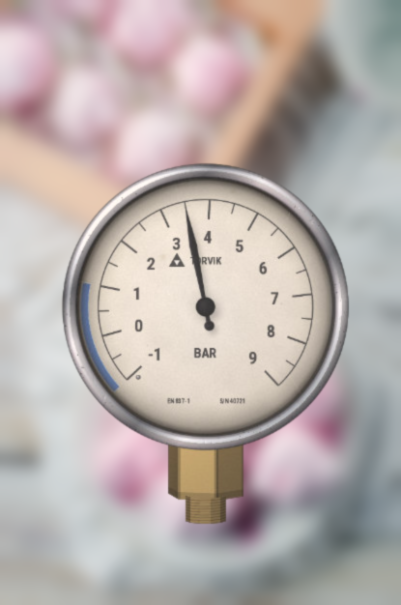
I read {"value": 3.5, "unit": "bar"}
